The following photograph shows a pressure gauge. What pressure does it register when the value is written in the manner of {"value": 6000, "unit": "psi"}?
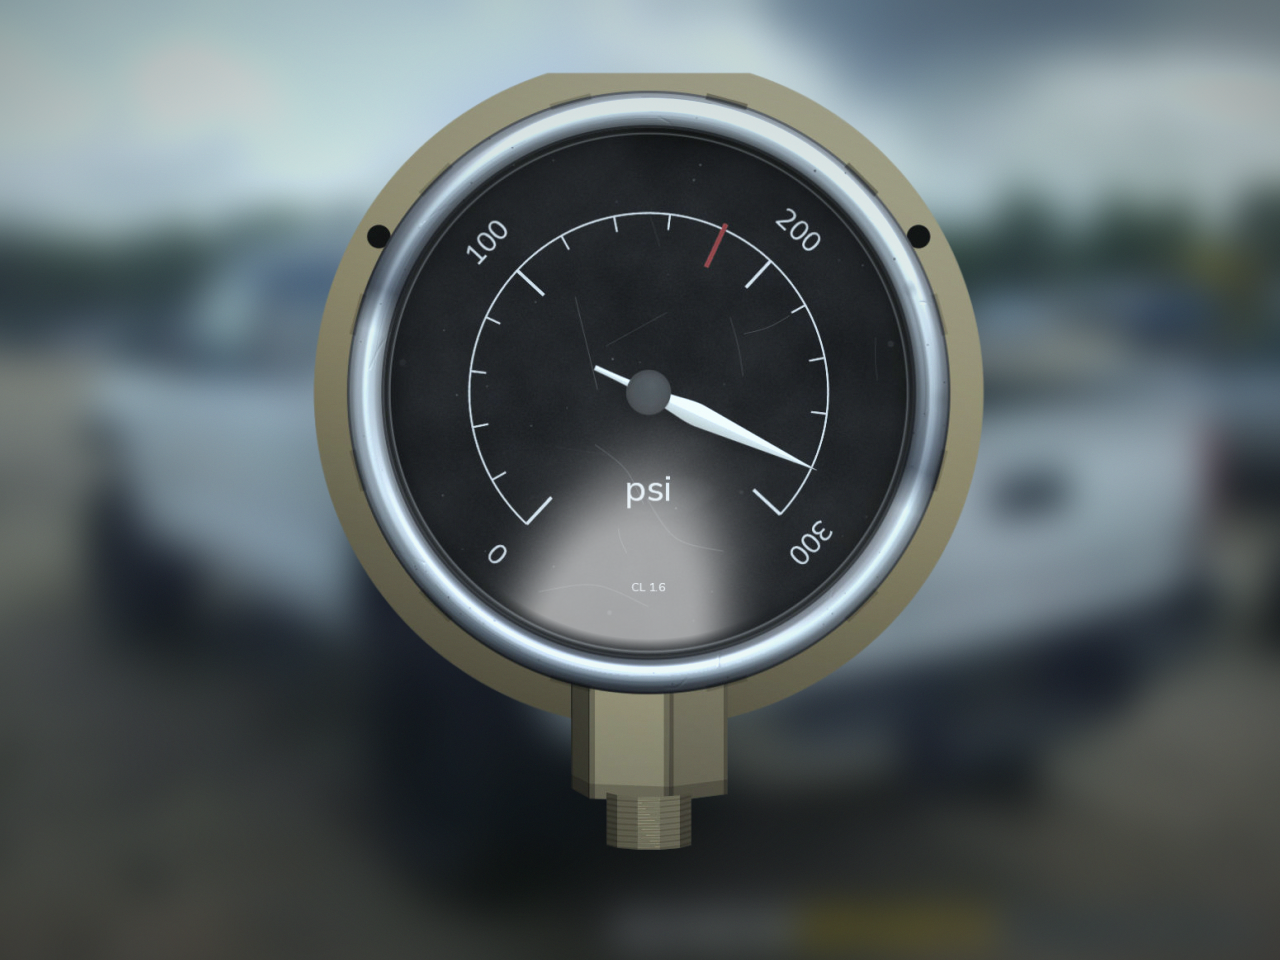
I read {"value": 280, "unit": "psi"}
